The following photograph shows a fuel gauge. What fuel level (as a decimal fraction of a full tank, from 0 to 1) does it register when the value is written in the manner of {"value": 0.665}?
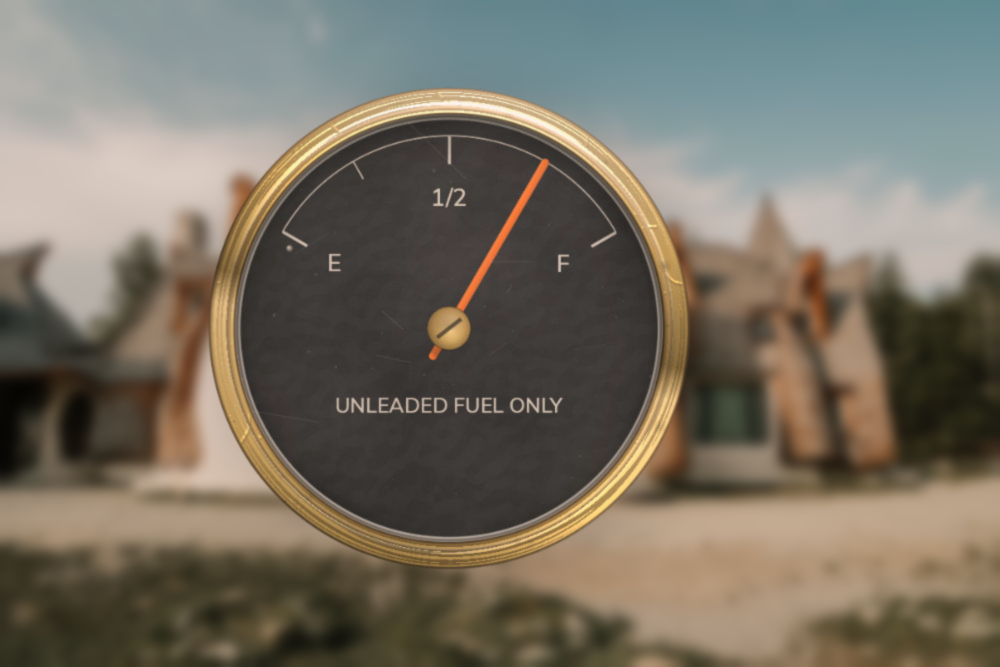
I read {"value": 0.75}
